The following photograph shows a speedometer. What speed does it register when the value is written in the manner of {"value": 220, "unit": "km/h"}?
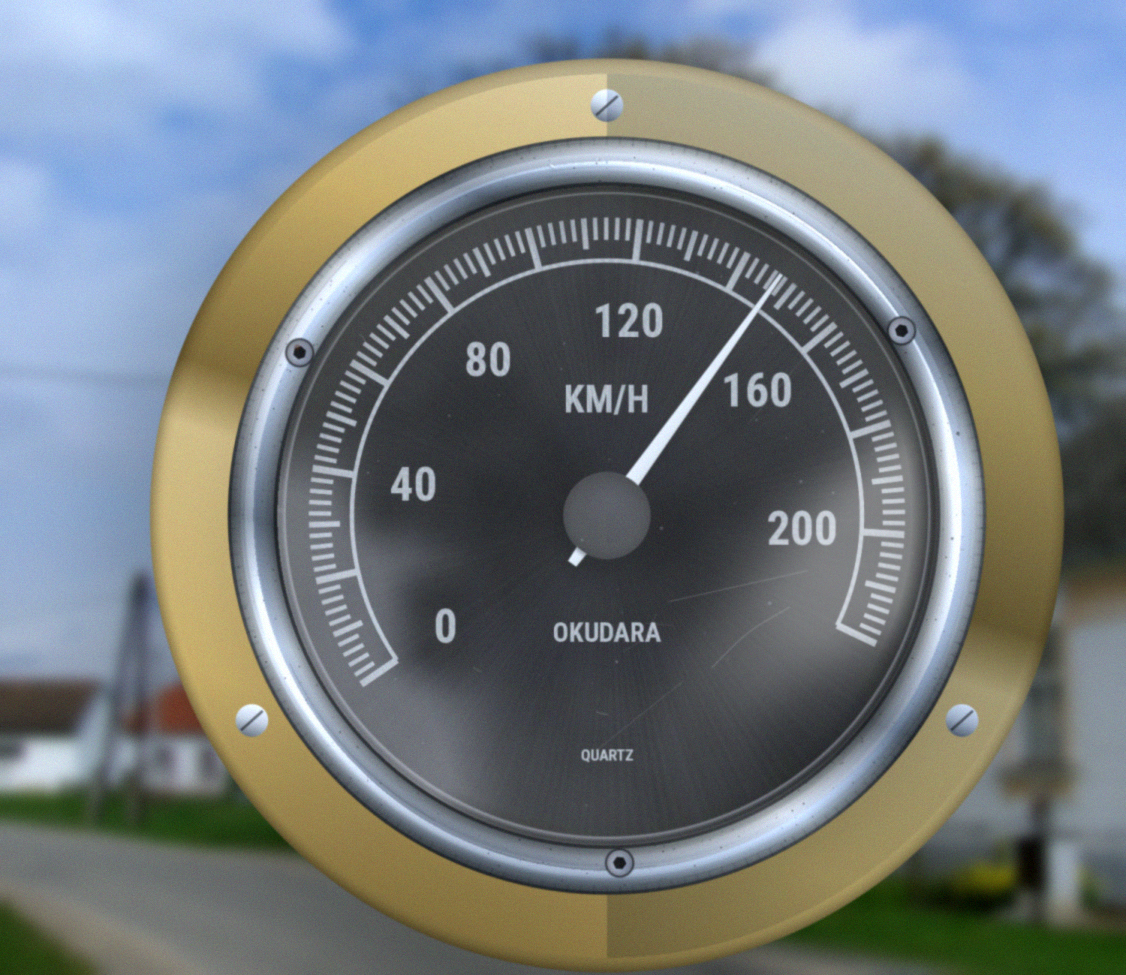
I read {"value": 147, "unit": "km/h"}
